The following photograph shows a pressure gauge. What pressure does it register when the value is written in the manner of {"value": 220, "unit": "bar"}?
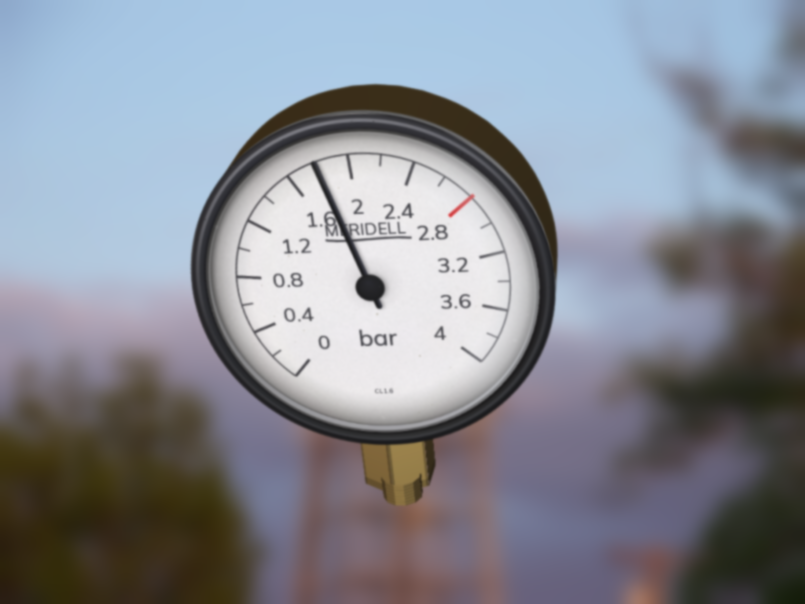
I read {"value": 1.8, "unit": "bar"}
